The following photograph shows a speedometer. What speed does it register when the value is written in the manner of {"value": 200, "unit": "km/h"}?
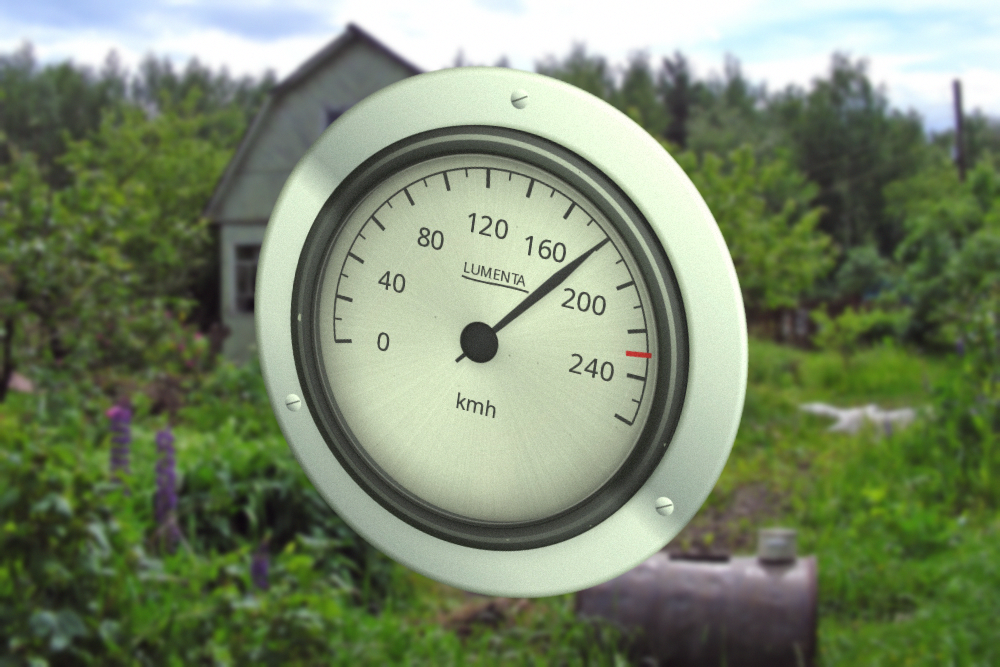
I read {"value": 180, "unit": "km/h"}
